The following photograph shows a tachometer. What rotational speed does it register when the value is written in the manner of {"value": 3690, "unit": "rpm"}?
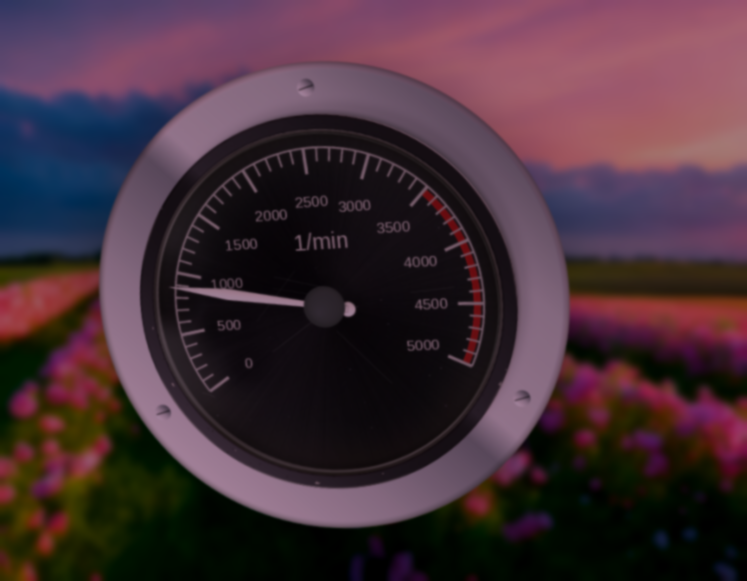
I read {"value": 900, "unit": "rpm"}
